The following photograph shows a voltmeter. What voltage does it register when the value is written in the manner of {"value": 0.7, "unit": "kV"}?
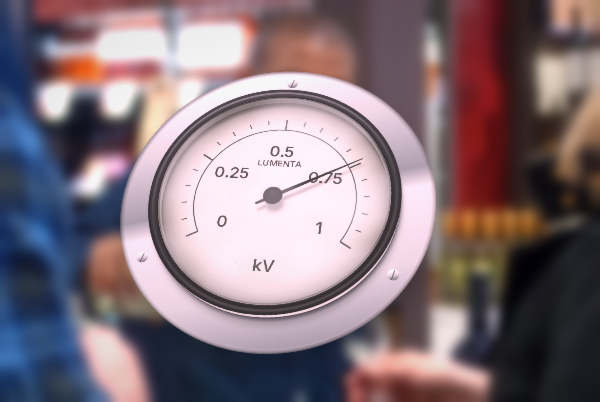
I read {"value": 0.75, "unit": "kV"}
